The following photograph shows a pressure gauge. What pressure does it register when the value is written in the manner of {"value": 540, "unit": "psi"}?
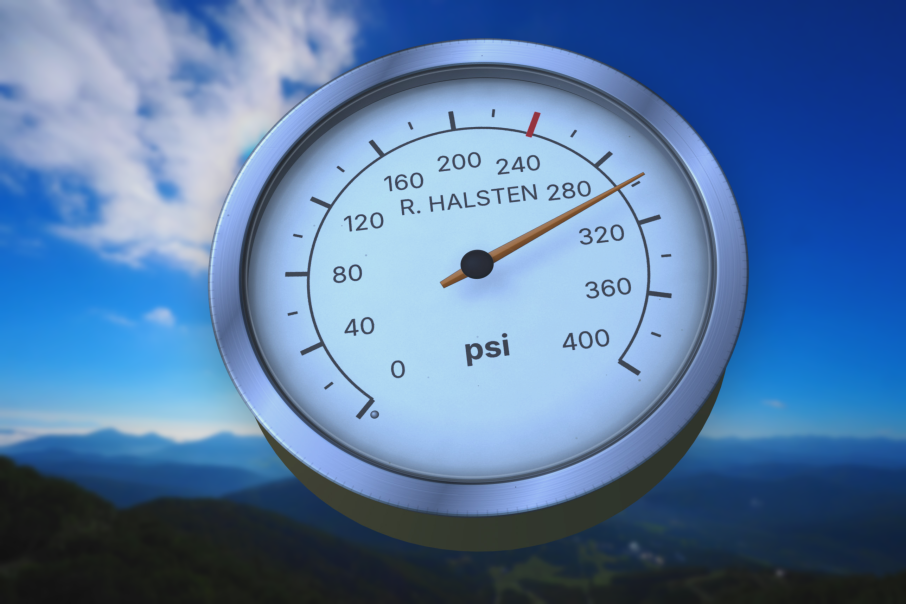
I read {"value": 300, "unit": "psi"}
